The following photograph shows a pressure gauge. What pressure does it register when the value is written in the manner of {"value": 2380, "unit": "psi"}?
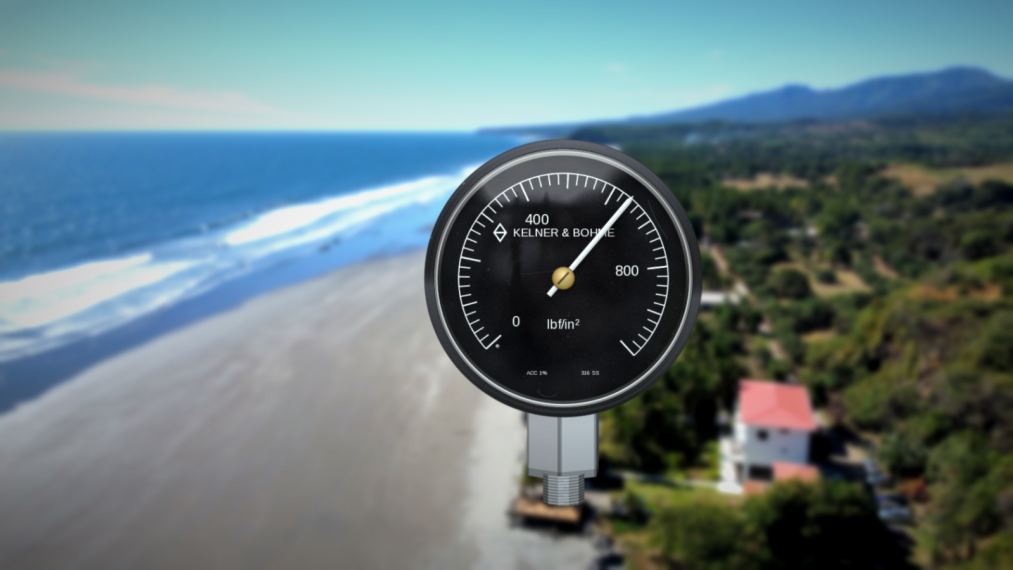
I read {"value": 640, "unit": "psi"}
